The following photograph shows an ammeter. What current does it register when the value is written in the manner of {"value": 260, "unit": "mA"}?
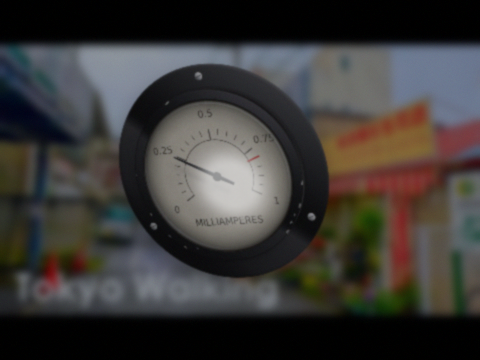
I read {"value": 0.25, "unit": "mA"}
